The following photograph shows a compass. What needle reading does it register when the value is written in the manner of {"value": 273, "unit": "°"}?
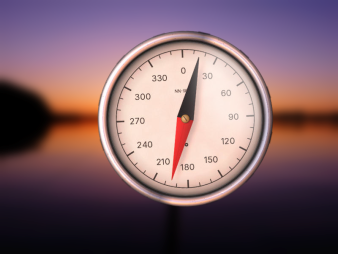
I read {"value": 195, "unit": "°"}
